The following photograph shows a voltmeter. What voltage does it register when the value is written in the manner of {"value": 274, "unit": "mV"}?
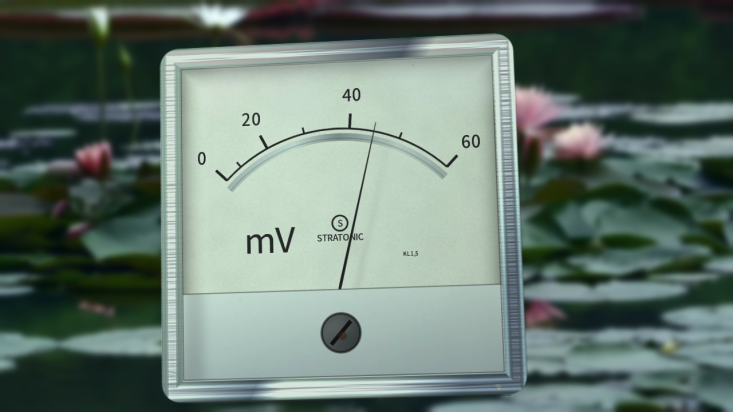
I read {"value": 45, "unit": "mV"}
